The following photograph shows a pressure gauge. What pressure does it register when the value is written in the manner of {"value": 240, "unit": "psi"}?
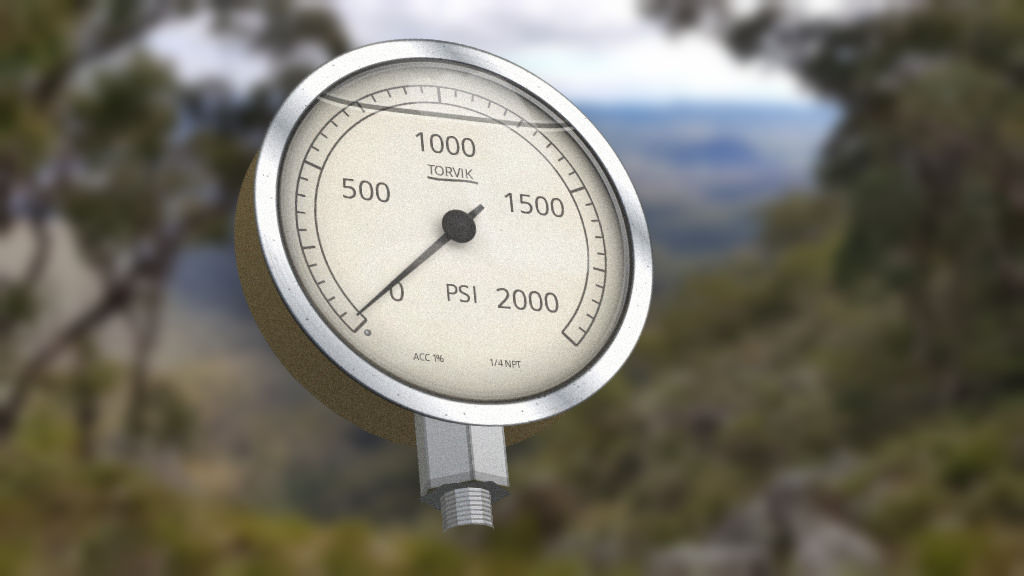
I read {"value": 25, "unit": "psi"}
